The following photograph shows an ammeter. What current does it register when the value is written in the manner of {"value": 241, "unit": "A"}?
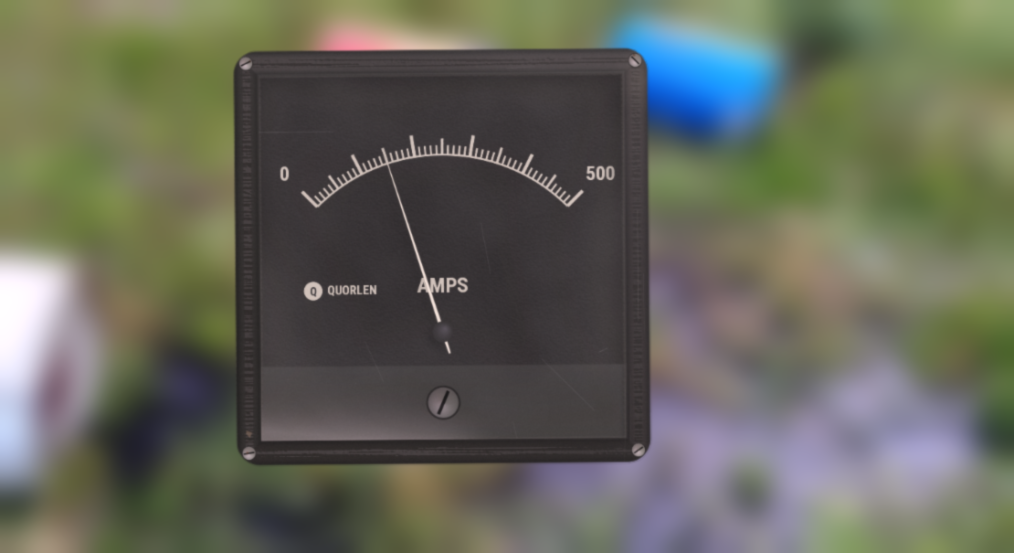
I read {"value": 150, "unit": "A"}
